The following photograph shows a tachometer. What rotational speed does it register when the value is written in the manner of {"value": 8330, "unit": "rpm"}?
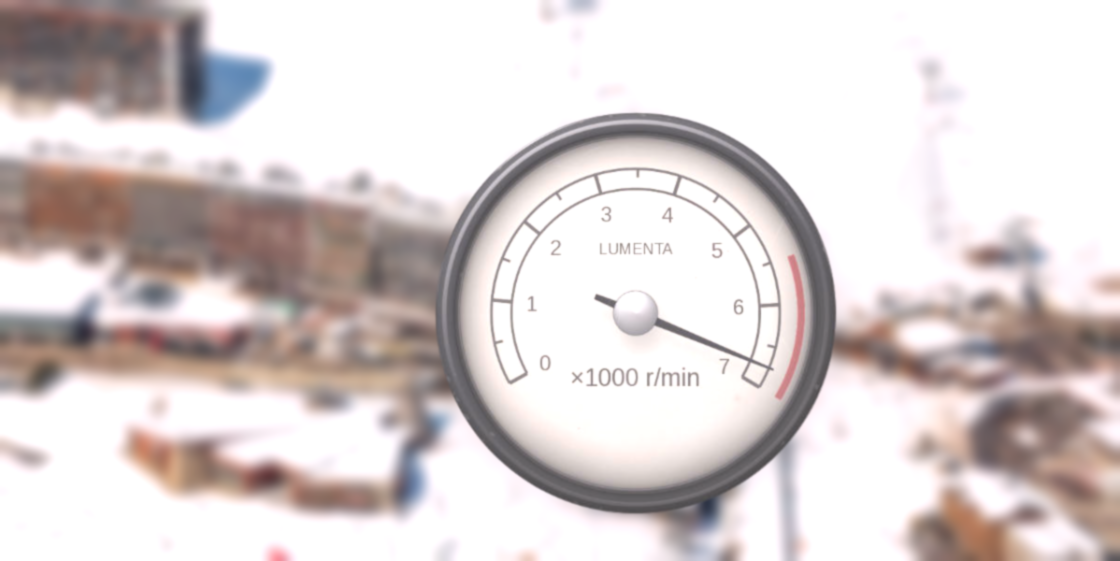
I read {"value": 6750, "unit": "rpm"}
